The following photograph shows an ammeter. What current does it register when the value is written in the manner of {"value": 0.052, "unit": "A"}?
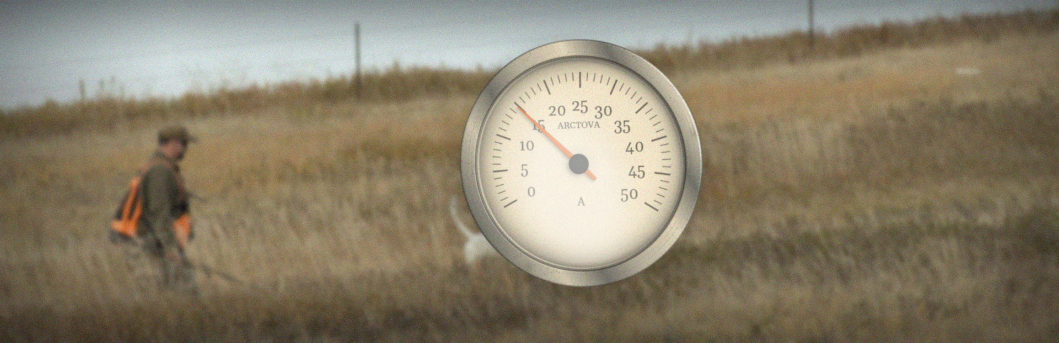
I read {"value": 15, "unit": "A"}
